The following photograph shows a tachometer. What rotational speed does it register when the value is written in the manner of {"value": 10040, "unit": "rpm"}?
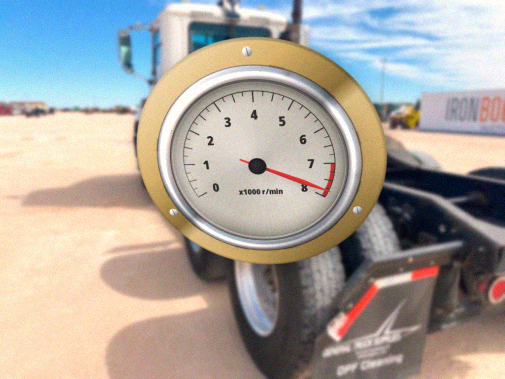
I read {"value": 7750, "unit": "rpm"}
